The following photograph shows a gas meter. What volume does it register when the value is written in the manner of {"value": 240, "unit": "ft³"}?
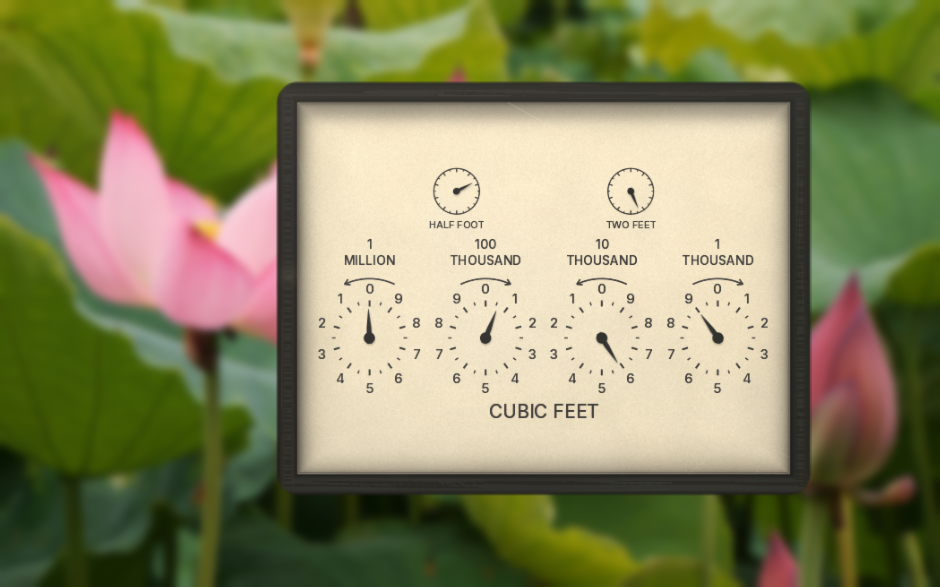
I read {"value": 5900, "unit": "ft³"}
